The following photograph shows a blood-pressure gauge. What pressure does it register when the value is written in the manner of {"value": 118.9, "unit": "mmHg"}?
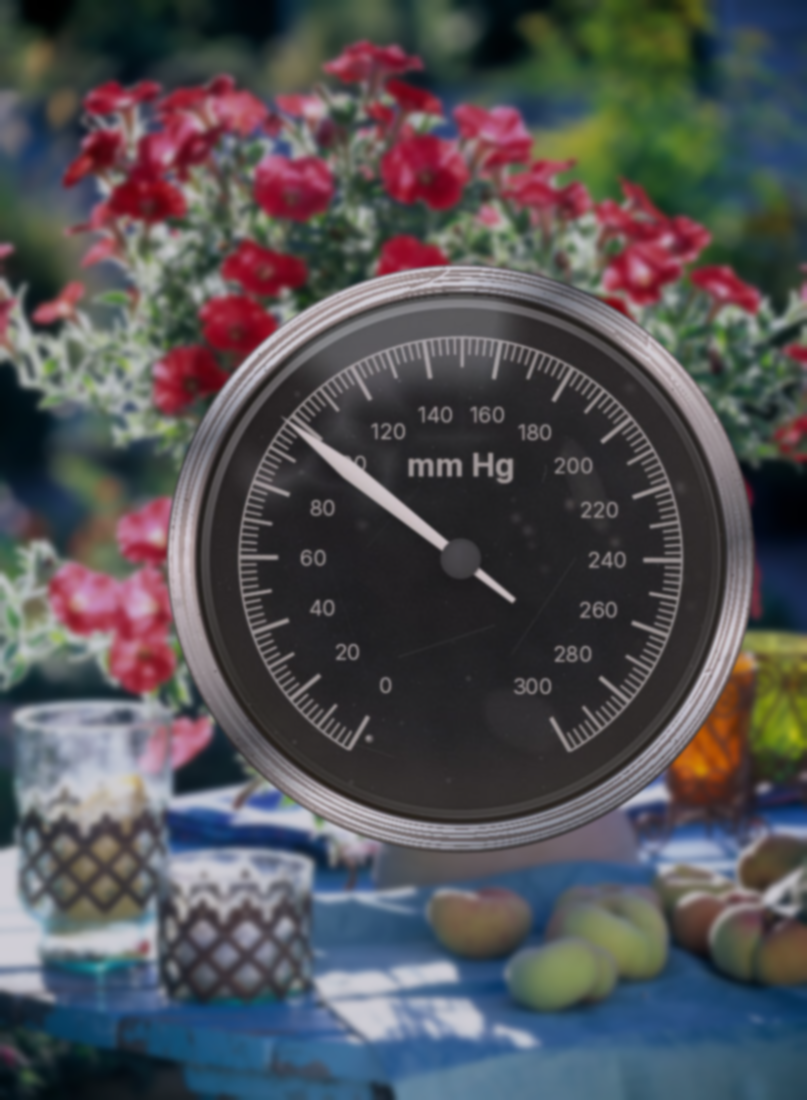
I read {"value": 98, "unit": "mmHg"}
